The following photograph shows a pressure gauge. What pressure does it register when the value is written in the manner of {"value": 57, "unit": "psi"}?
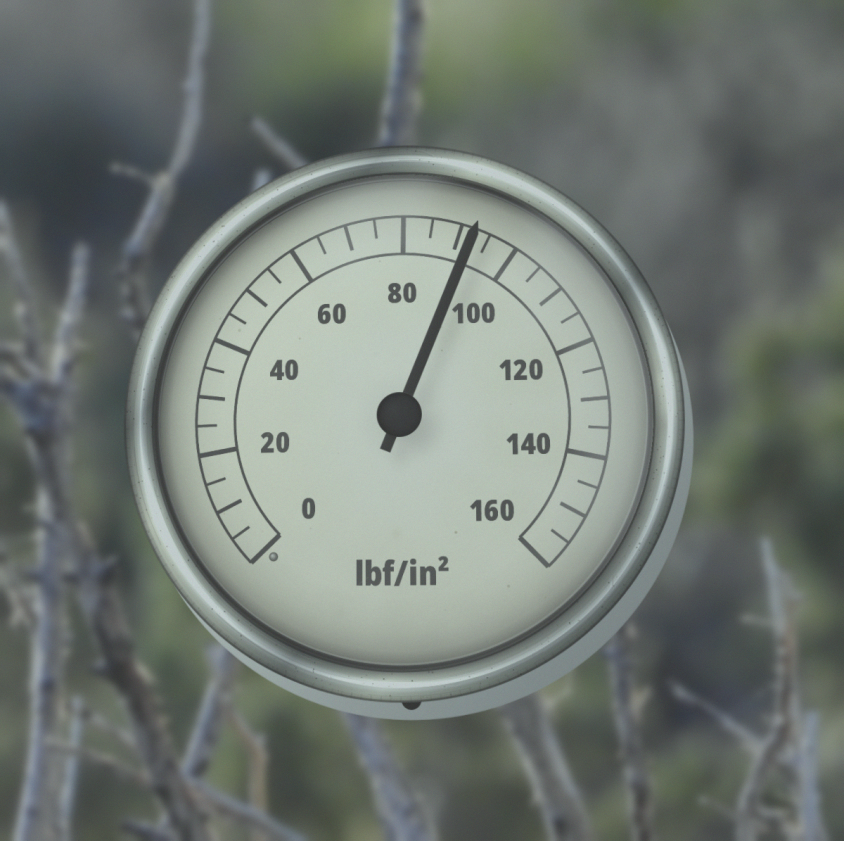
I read {"value": 92.5, "unit": "psi"}
